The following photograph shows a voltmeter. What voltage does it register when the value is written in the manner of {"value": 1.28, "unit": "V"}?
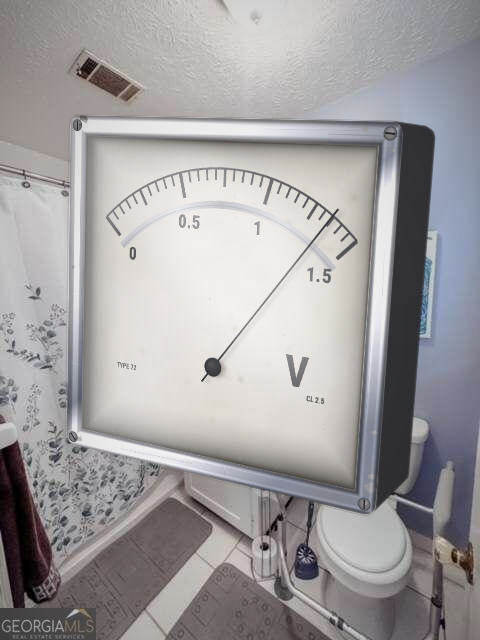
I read {"value": 1.35, "unit": "V"}
